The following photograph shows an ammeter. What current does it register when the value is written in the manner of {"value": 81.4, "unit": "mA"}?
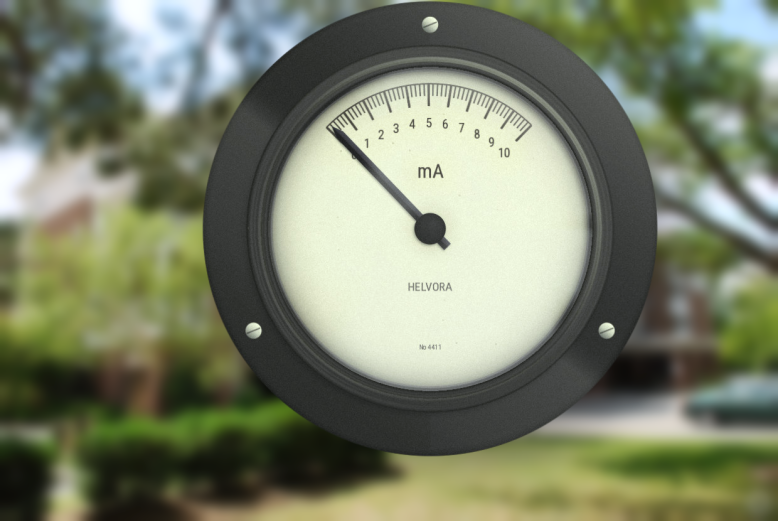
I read {"value": 0.2, "unit": "mA"}
